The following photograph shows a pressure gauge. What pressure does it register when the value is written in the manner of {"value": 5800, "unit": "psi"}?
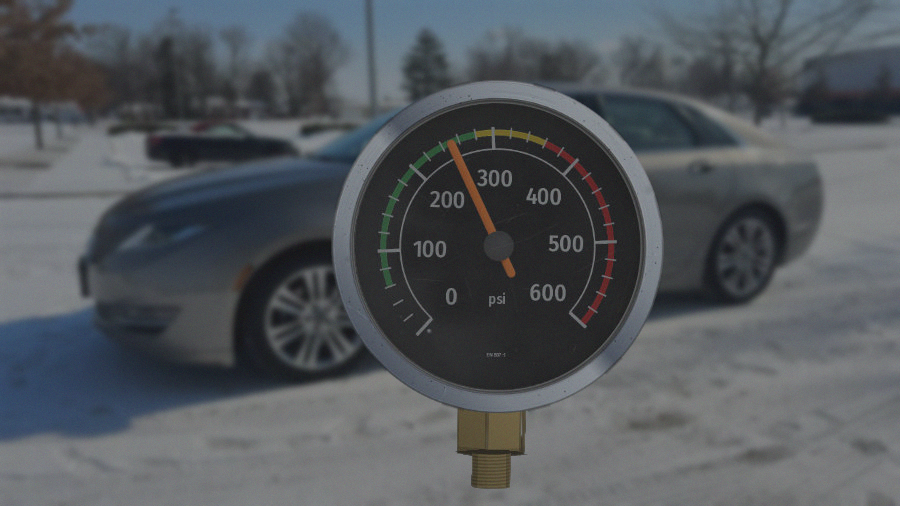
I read {"value": 250, "unit": "psi"}
